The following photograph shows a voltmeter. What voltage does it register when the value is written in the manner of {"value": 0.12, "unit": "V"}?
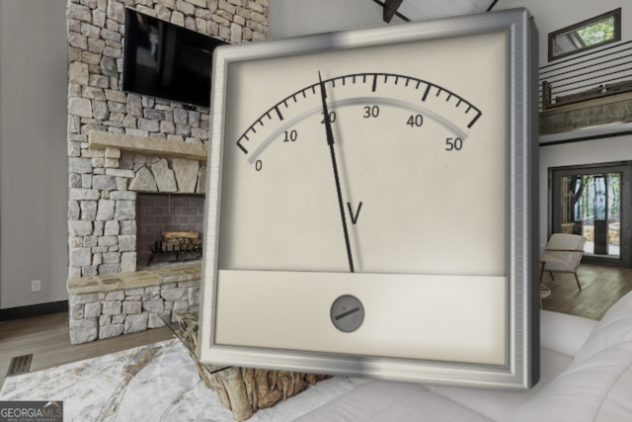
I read {"value": 20, "unit": "V"}
